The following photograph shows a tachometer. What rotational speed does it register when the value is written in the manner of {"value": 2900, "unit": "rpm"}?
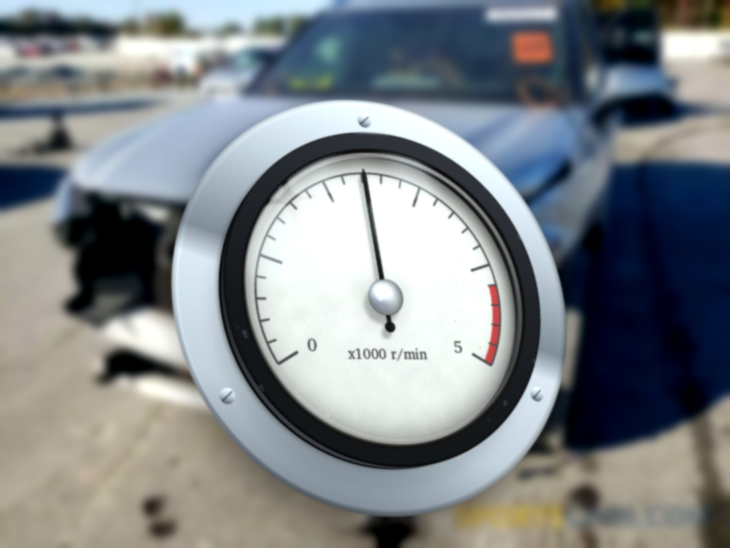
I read {"value": 2400, "unit": "rpm"}
